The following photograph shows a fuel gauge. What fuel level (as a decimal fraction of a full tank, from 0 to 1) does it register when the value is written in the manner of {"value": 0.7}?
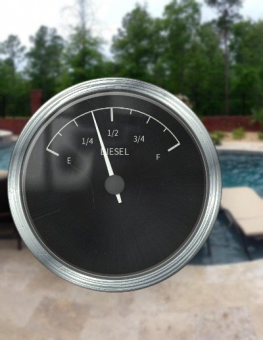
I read {"value": 0.375}
